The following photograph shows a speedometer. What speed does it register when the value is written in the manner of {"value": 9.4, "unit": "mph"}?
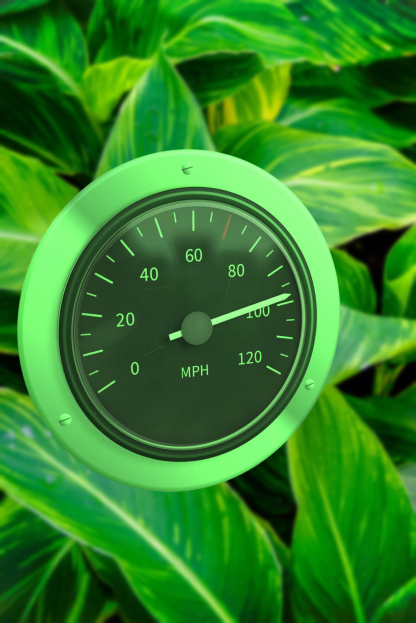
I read {"value": 97.5, "unit": "mph"}
